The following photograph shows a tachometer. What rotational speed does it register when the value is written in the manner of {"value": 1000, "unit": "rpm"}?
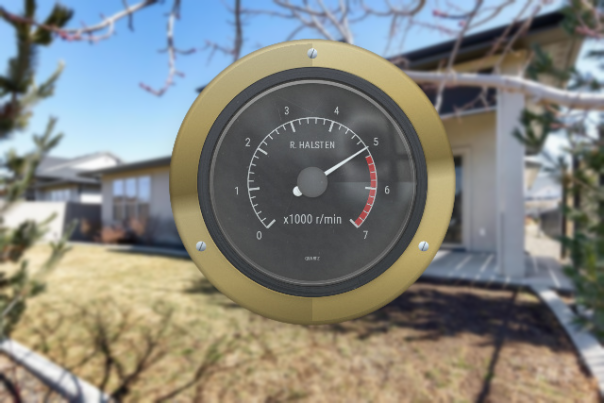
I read {"value": 5000, "unit": "rpm"}
